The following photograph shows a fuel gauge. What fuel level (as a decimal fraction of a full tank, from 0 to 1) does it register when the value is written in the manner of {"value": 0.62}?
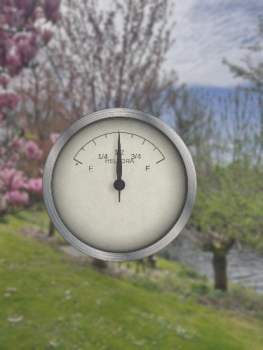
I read {"value": 0.5}
